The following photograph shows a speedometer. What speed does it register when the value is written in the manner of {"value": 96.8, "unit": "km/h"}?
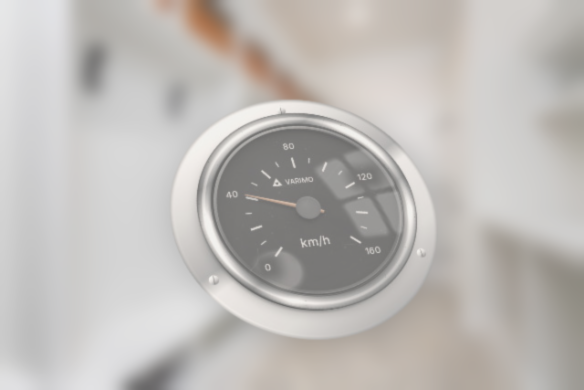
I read {"value": 40, "unit": "km/h"}
